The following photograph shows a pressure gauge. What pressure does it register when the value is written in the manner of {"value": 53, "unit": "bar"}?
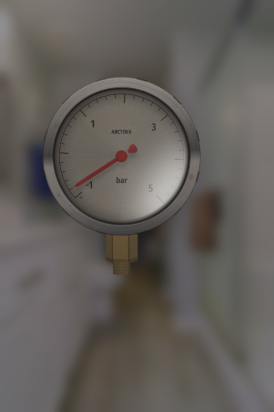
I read {"value": -0.8, "unit": "bar"}
